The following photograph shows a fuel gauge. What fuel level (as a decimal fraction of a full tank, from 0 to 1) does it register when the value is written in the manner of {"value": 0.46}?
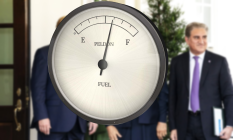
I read {"value": 0.625}
